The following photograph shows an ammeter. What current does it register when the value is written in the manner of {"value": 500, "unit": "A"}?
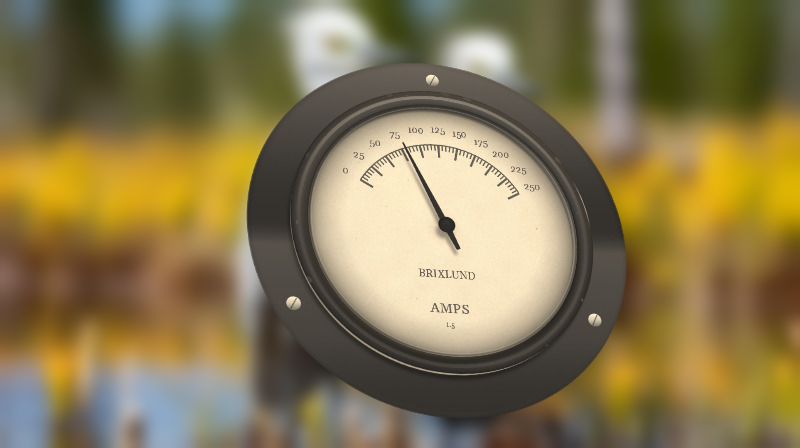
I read {"value": 75, "unit": "A"}
